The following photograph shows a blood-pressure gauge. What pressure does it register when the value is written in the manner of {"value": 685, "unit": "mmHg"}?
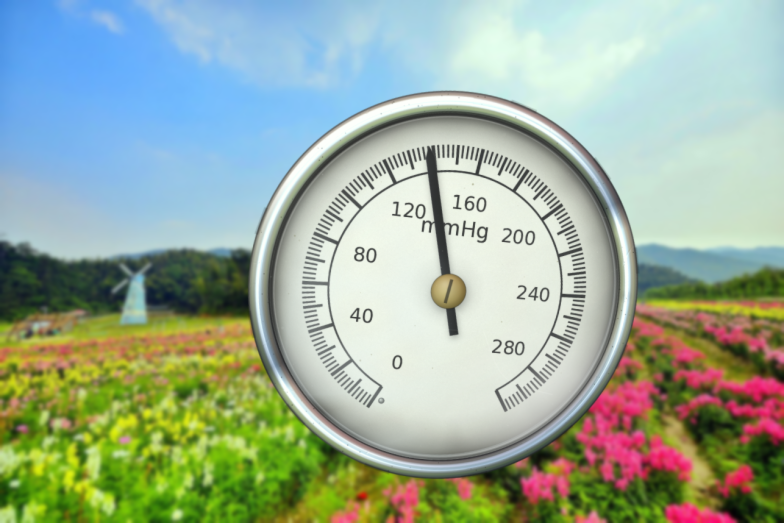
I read {"value": 138, "unit": "mmHg"}
